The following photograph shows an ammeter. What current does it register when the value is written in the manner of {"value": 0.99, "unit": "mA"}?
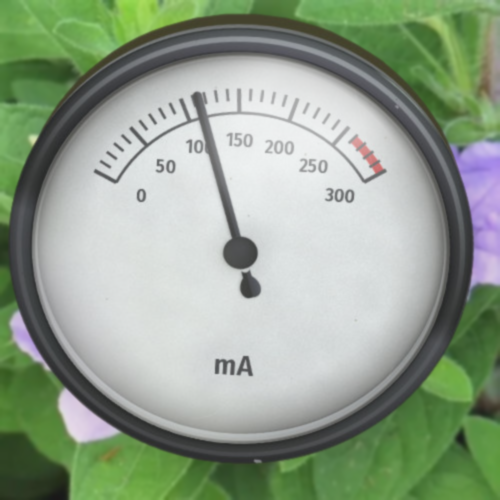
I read {"value": 115, "unit": "mA"}
